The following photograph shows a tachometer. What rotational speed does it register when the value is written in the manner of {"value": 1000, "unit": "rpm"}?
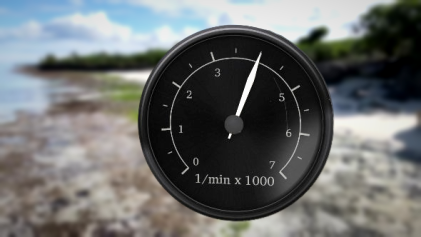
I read {"value": 4000, "unit": "rpm"}
